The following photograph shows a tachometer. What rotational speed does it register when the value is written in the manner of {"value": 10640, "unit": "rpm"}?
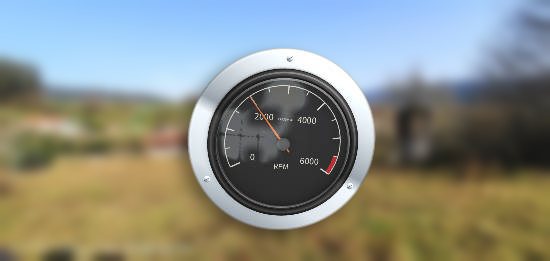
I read {"value": 2000, "unit": "rpm"}
